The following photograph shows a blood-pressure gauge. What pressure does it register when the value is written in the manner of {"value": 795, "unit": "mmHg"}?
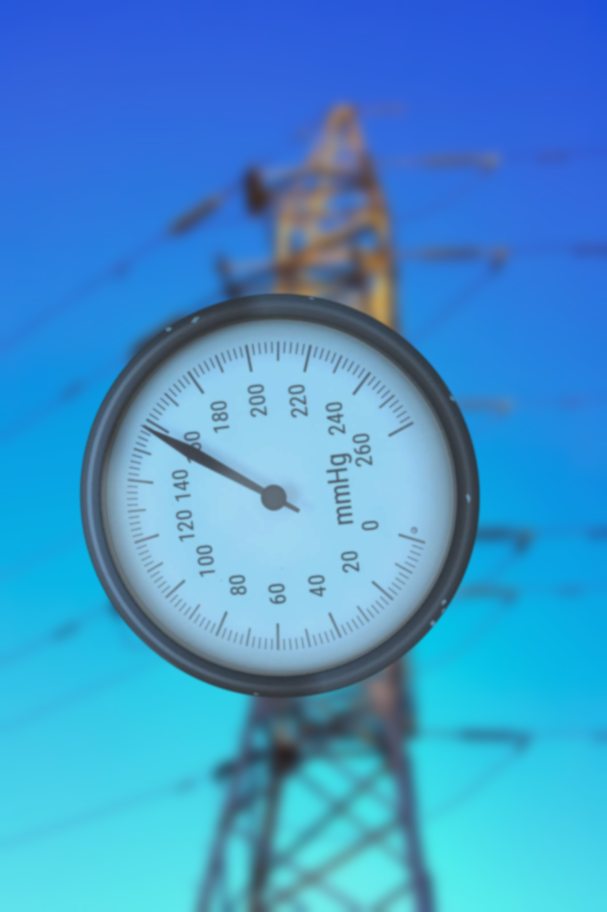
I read {"value": 158, "unit": "mmHg"}
